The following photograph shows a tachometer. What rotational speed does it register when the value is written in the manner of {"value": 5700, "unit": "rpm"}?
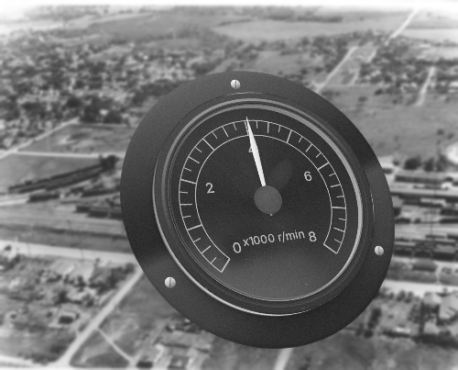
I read {"value": 4000, "unit": "rpm"}
